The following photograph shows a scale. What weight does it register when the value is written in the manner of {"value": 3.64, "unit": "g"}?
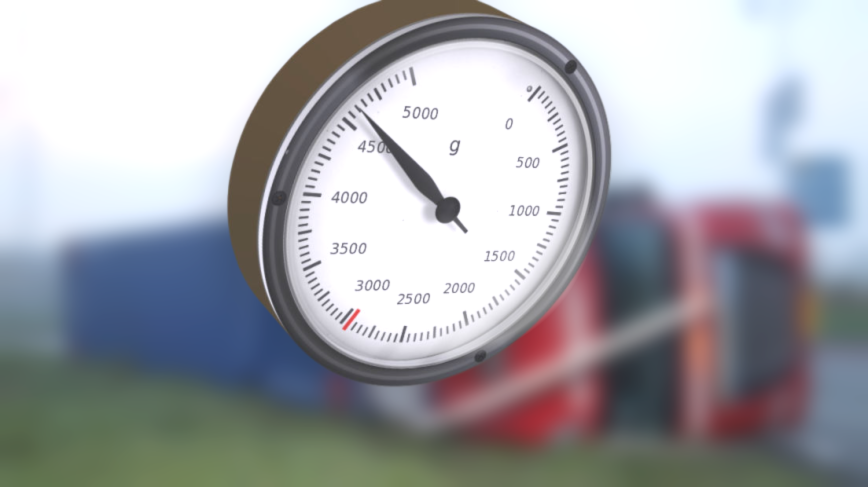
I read {"value": 4600, "unit": "g"}
